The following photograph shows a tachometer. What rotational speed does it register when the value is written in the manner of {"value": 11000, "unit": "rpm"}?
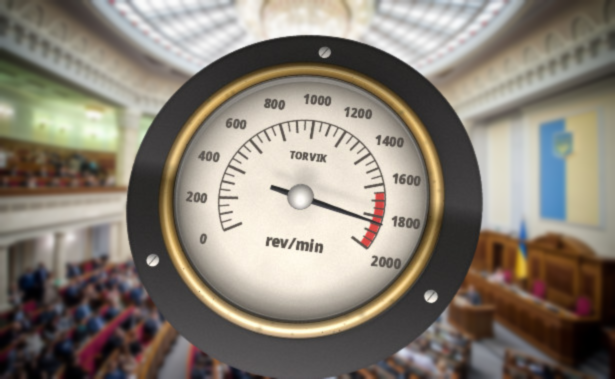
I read {"value": 1850, "unit": "rpm"}
